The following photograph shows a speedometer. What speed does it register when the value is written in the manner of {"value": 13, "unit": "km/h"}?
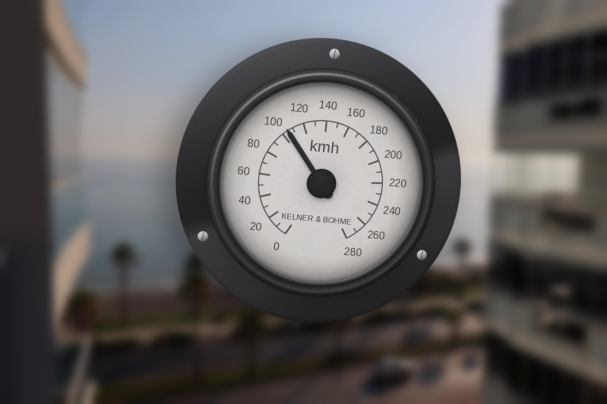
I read {"value": 105, "unit": "km/h"}
